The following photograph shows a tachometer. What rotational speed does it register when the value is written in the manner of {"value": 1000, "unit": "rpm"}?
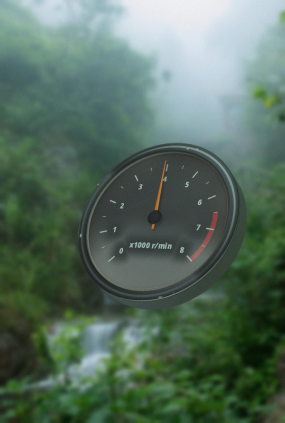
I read {"value": 4000, "unit": "rpm"}
